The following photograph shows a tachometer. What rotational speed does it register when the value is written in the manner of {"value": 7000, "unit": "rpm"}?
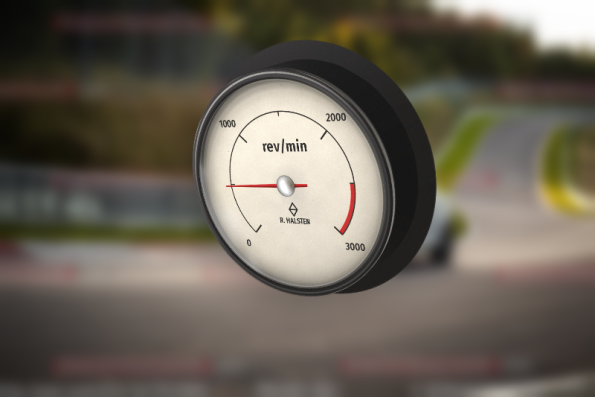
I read {"value": 500, "unit": "rpm"}
